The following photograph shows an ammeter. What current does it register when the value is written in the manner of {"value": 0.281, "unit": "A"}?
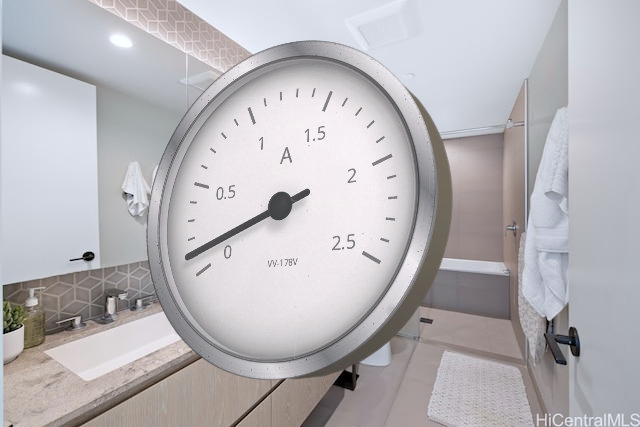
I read {"value": 0.1, "unit": "A"}
